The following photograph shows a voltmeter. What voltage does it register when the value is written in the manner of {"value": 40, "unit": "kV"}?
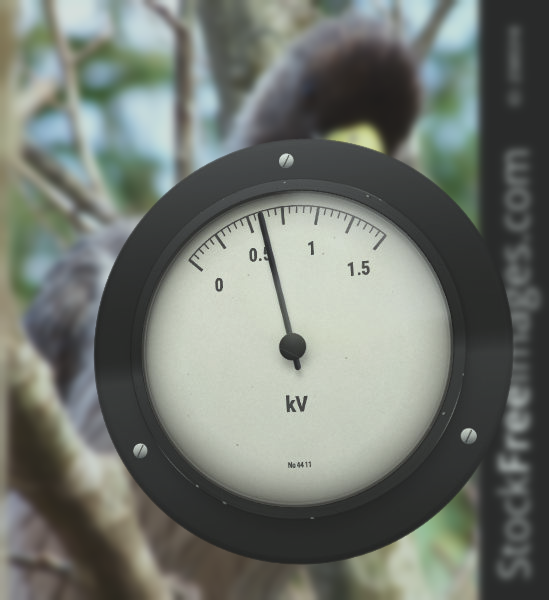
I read {"value": 0.6, "unit": "kV"}
